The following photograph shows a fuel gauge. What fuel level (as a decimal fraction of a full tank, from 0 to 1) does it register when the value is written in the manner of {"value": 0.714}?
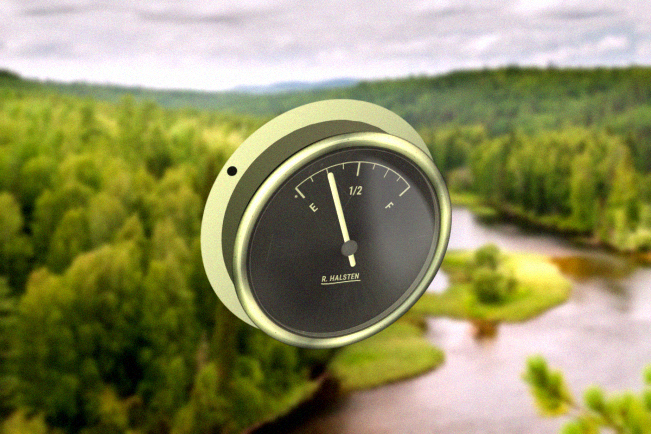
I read {"value": 0.25}
